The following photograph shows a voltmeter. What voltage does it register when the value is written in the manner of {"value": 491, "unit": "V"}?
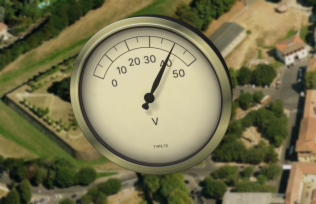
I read {"value": 40, "unit": "V"}
